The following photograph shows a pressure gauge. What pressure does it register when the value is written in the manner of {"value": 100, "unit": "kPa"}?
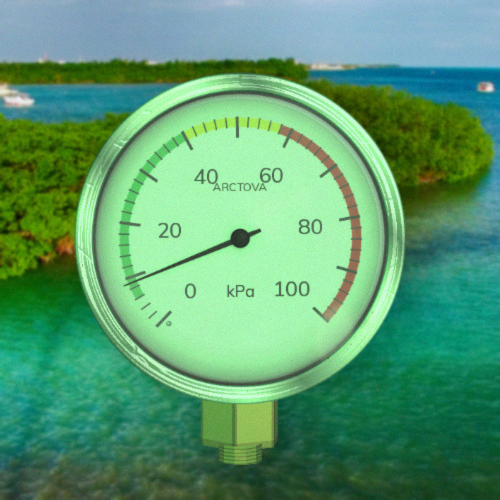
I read {"value": 9, "unit": "kPa"}
